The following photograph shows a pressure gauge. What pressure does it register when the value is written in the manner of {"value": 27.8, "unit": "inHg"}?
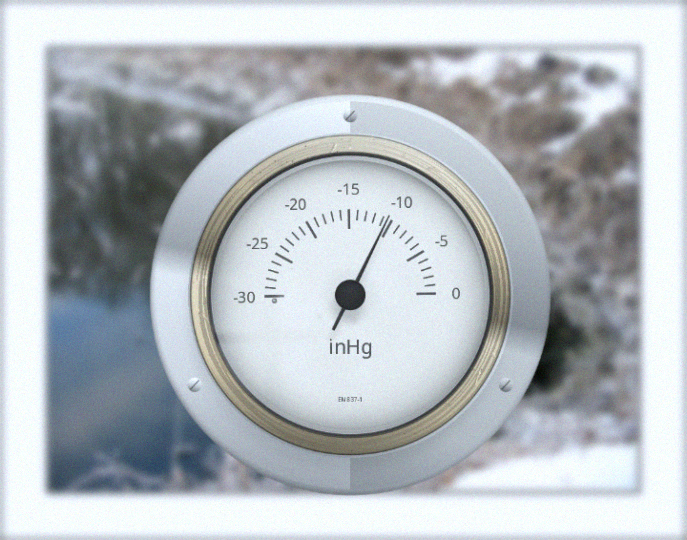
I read {"value": -10.5, "unit": "inHg"}
